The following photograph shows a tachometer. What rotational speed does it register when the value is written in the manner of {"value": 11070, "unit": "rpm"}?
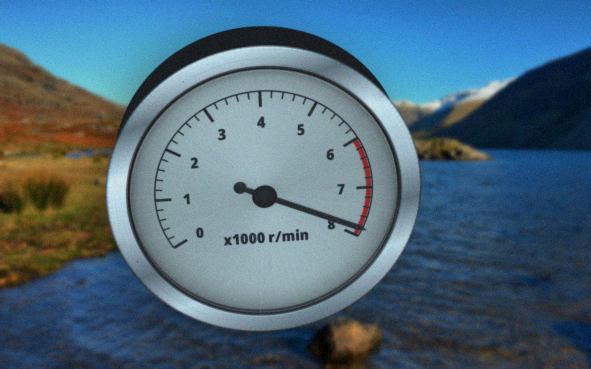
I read {"value": 7800, "unit": "rpm"}
